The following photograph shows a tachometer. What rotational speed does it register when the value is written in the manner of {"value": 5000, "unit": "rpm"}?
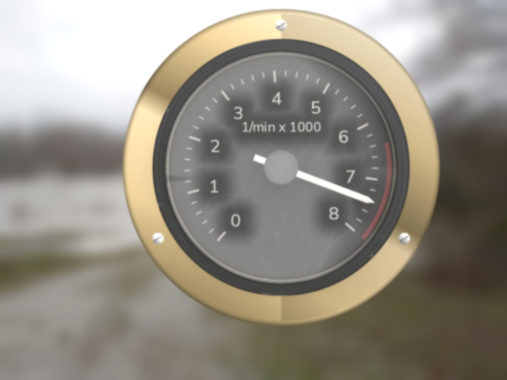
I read {"value": 7400, "unit": "rpm"}
